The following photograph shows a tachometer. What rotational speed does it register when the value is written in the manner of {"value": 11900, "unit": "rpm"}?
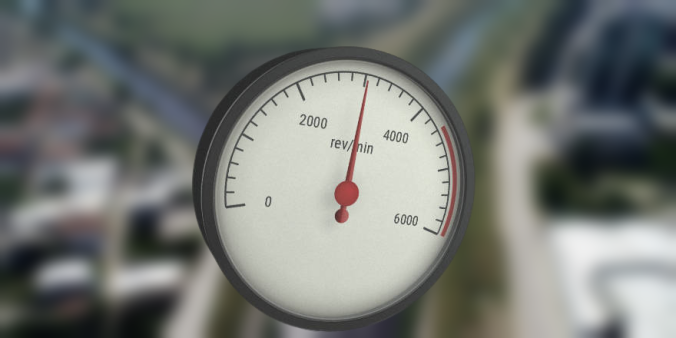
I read {"value": 3000, "unit": "rpm"}
